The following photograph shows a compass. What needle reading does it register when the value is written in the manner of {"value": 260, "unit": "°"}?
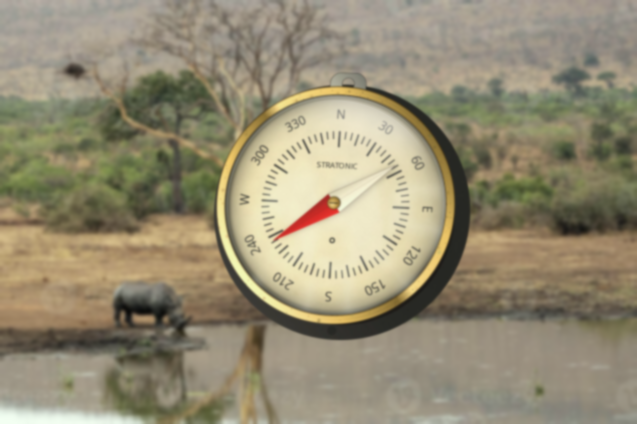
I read {"value": 235, "unit": "°"}
